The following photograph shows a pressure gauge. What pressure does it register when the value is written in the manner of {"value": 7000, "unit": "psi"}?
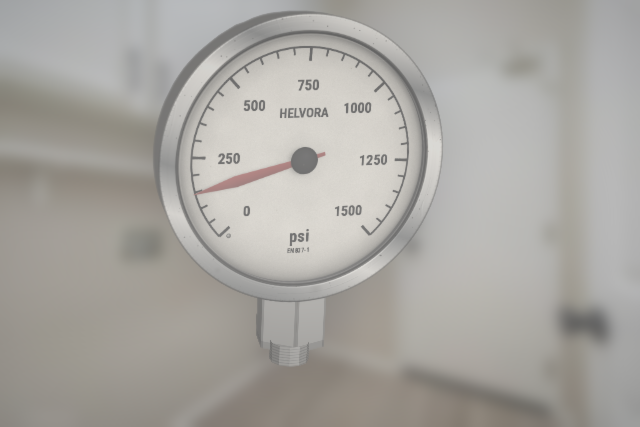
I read {"value": 150, "unit": "psi"}
